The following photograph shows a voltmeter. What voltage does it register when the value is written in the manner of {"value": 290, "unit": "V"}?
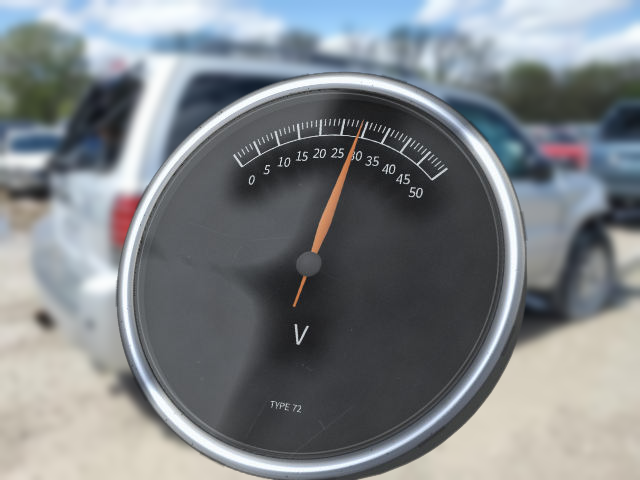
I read {"value": 30, "unit": "V"}
